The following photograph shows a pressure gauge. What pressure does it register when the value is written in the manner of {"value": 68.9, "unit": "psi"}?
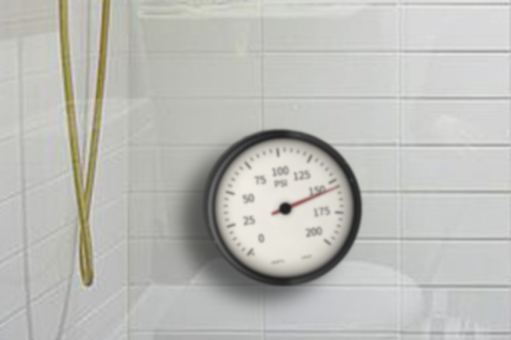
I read {"value": 155, "unit": "psi"}
